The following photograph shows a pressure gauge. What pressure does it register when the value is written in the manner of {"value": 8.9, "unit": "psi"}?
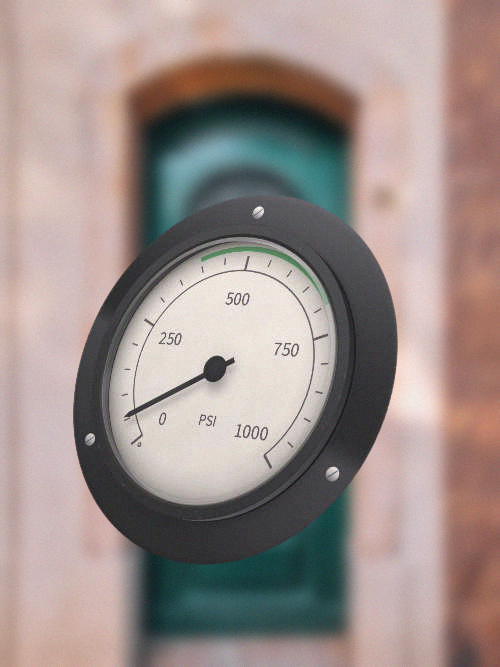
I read {"value": 50, "unit": "psi"}
